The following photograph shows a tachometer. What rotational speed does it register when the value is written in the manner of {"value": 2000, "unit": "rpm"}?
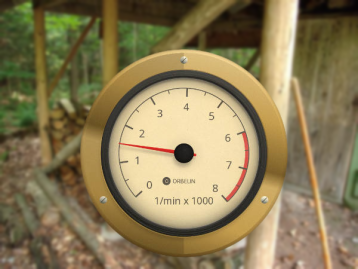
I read {"value": 1500, "unit": "rpm"}
